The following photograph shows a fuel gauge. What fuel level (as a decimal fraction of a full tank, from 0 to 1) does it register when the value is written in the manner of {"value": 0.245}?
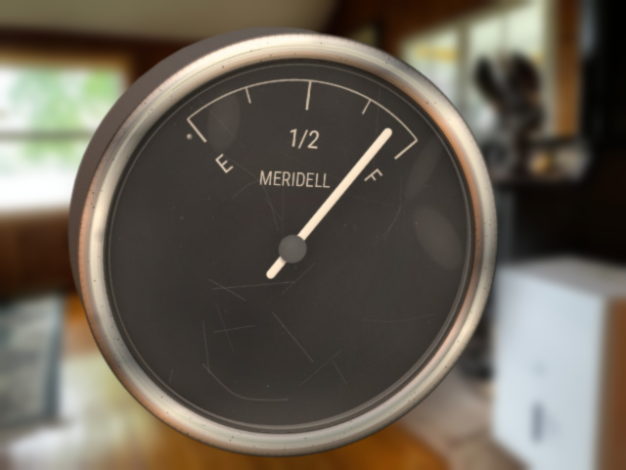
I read {"value": 0.875}
